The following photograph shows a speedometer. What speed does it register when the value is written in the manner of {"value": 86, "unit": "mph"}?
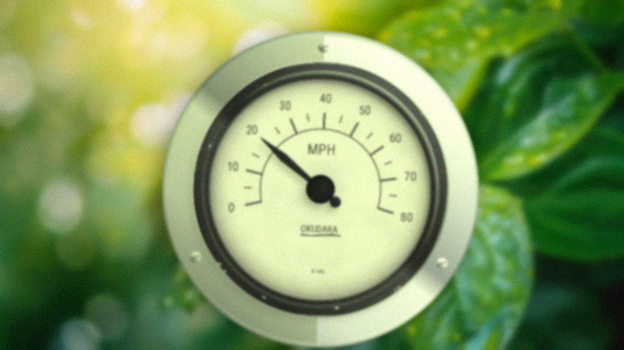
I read {"value": 20, "unit": "mph"}
